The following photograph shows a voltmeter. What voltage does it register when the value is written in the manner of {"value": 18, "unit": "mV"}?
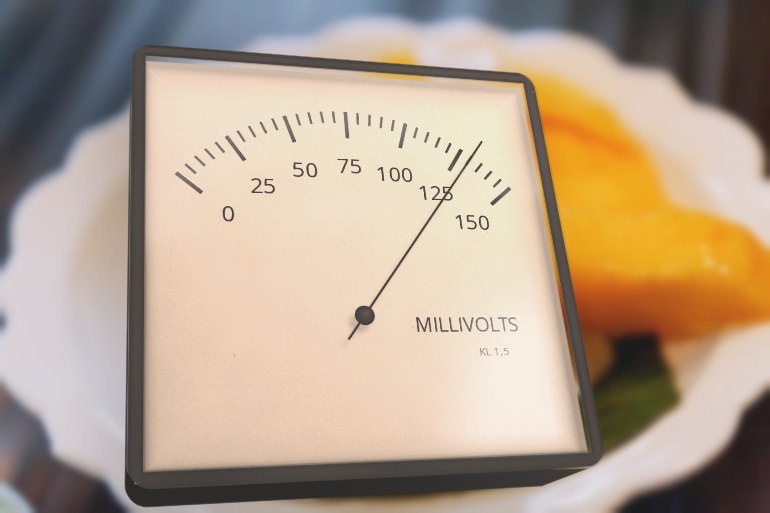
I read {"value": 130, "unit": "mV"}
